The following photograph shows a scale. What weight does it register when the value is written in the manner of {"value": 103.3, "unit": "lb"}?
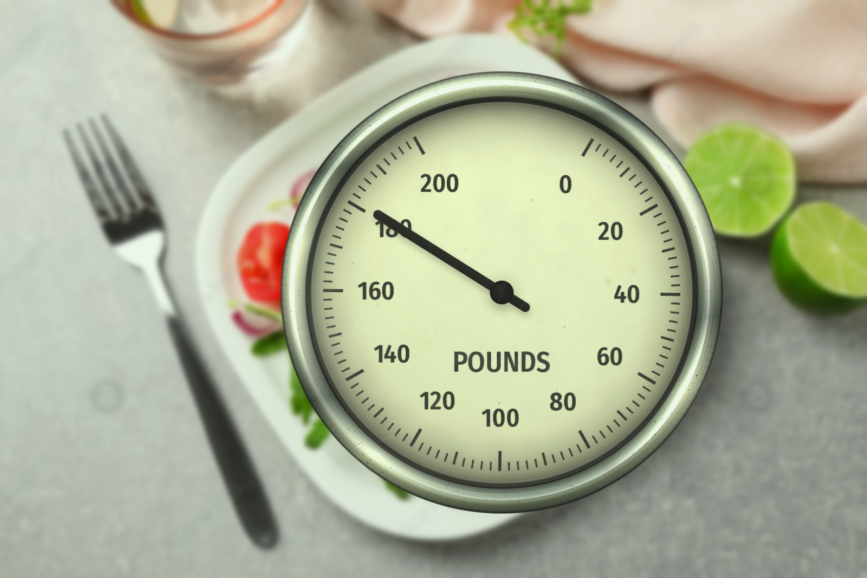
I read {"value": 181, "unit": "lb"}
